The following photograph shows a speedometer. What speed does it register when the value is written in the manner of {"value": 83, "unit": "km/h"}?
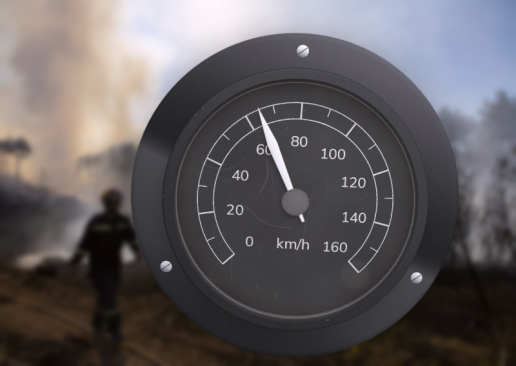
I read {"value": 65, "unit": "km/h"}
